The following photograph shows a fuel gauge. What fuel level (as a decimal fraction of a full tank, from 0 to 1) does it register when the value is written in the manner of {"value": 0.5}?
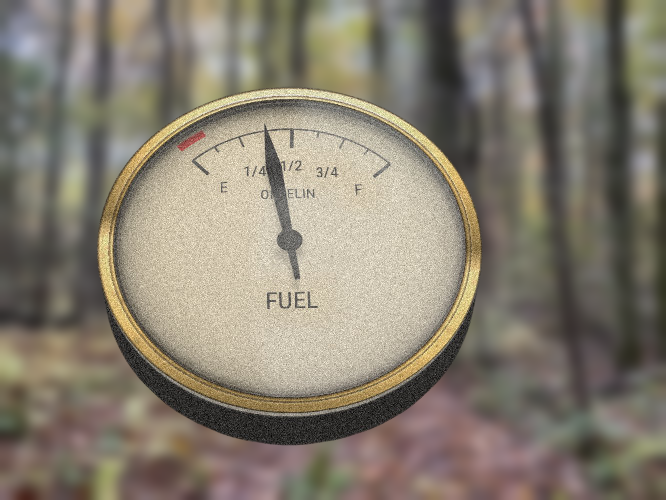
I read {"value": 0.375}
